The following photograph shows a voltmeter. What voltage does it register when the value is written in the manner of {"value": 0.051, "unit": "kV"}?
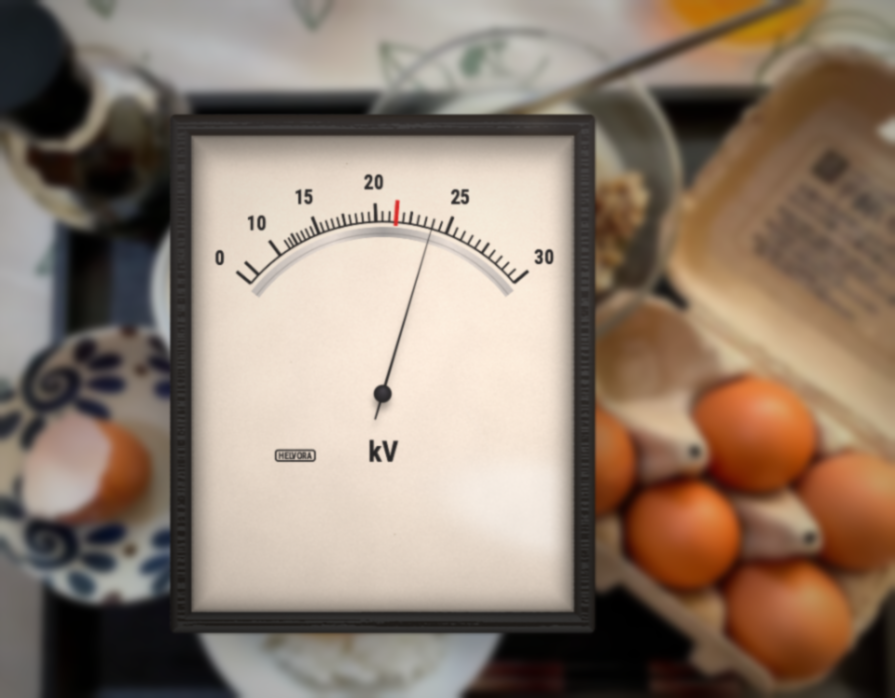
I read {"value": 24, "unit": "kV"}
